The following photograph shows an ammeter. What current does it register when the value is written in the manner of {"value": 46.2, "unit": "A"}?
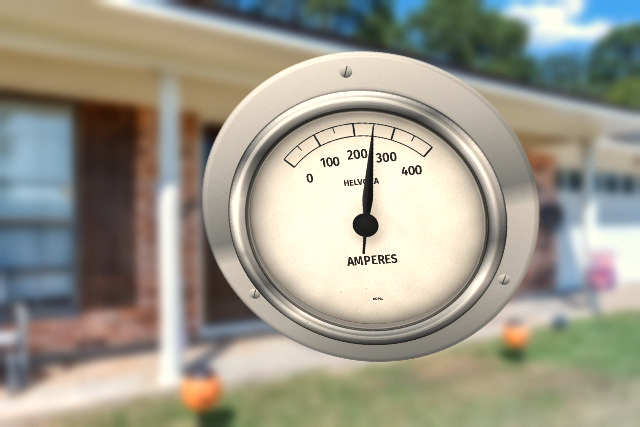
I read {"value": 250, "unit": "A"}
